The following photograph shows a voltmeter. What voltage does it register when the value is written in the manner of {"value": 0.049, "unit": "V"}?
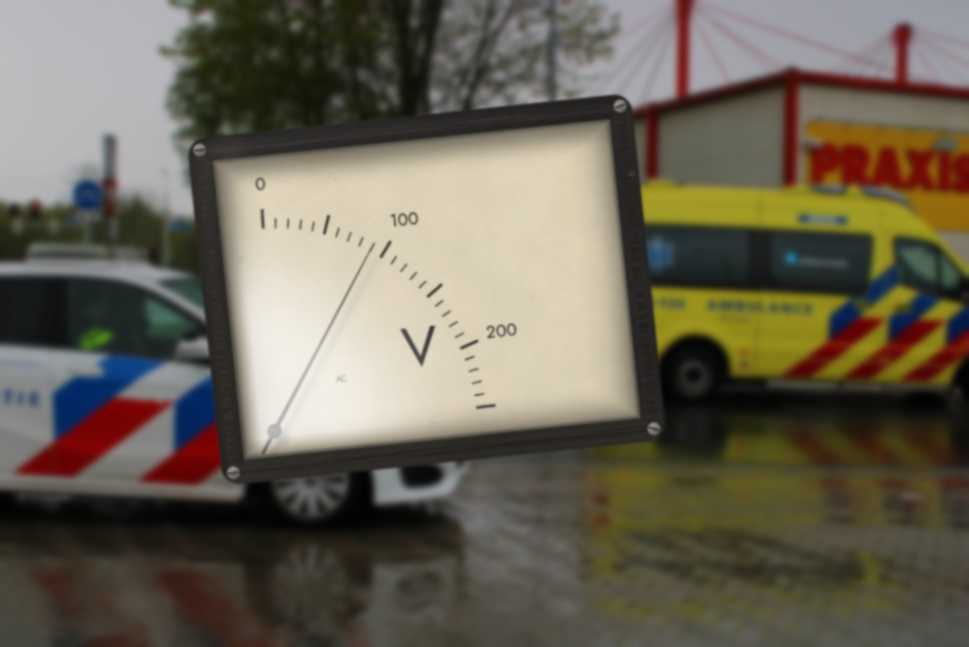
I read {"value": 90, "unit": "V"}
